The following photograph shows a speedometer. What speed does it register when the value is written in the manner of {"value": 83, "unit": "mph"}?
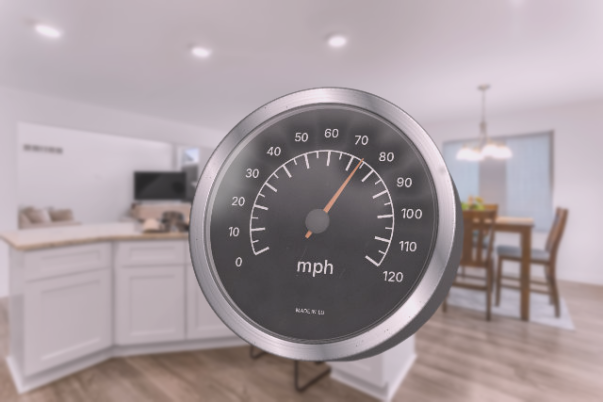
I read {"value": 75, "unit": "mph"}
